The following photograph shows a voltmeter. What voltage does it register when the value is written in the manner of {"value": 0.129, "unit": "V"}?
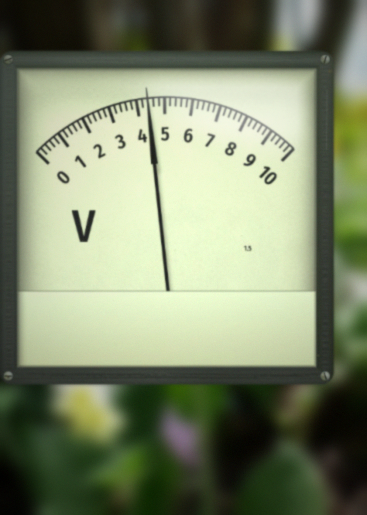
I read {"value": 4.4, "unit": "V"}
